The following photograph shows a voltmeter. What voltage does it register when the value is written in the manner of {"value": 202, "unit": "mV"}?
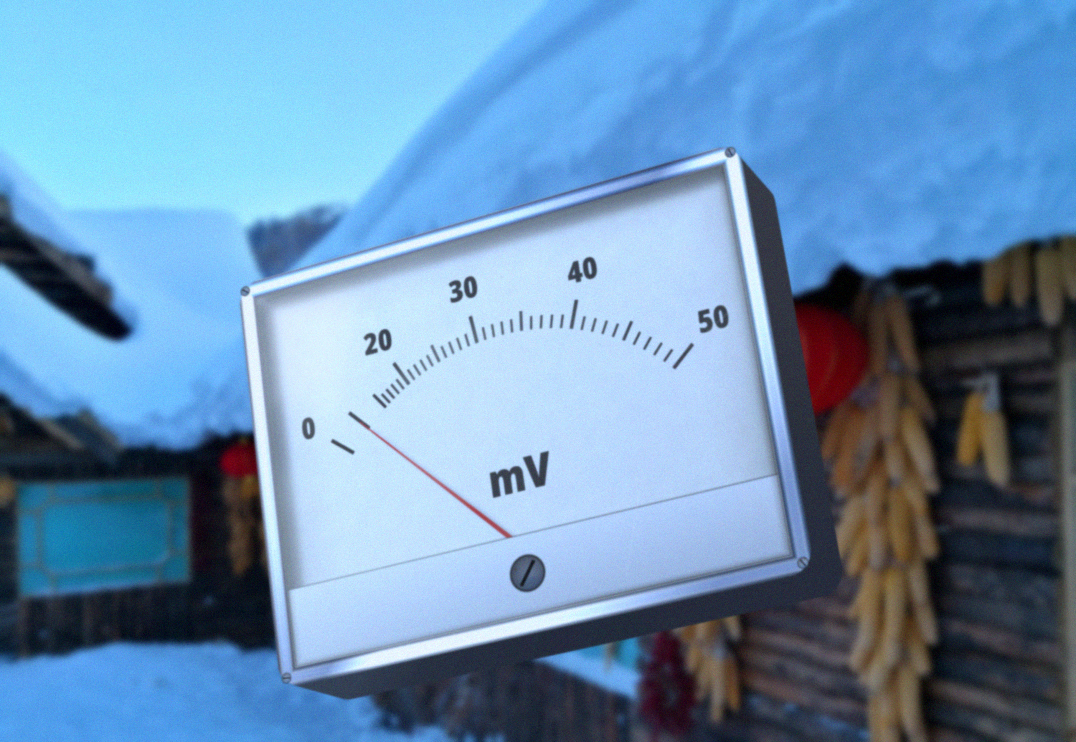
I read {"value": 10, "unit": "mV"}
